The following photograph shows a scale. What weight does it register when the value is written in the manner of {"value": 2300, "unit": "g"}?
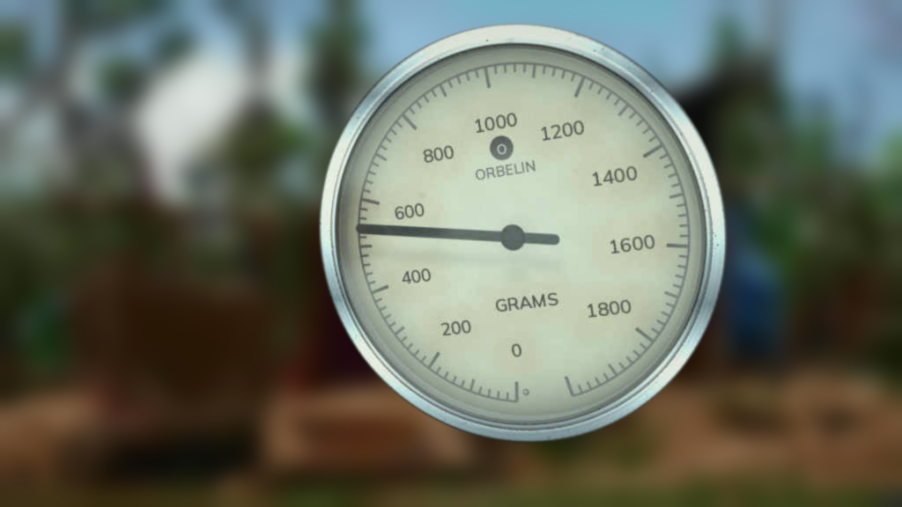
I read {"value": 540, "unit": "g"}
